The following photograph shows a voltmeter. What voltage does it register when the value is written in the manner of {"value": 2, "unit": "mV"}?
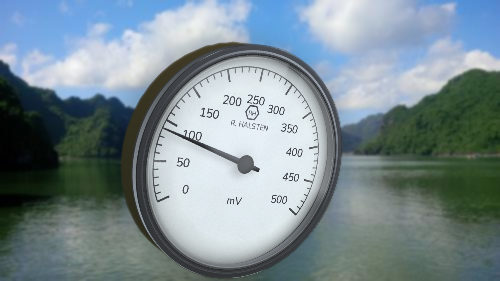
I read {"value": 90, "unit": "mV"}
